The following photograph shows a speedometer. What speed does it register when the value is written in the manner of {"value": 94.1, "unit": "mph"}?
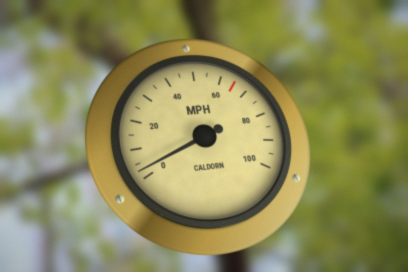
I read {"value": 2.5, "unit": "mph"}
